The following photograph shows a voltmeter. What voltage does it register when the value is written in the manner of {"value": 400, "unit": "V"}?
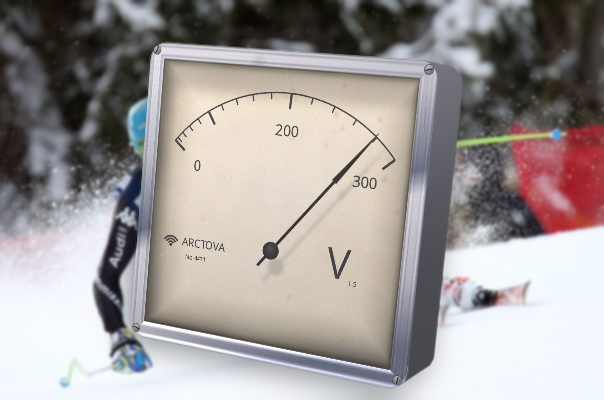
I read {"value": 280, "unit": "V"}
